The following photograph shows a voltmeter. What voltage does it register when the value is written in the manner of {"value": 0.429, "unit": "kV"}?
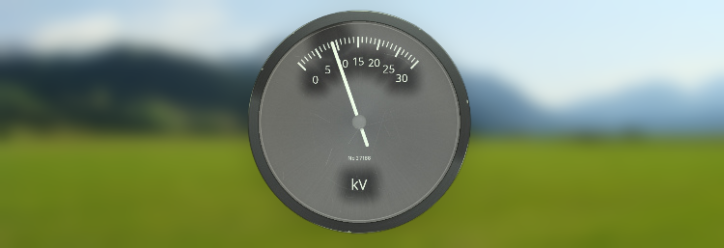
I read {"value": 9, "unit": "kV"}
